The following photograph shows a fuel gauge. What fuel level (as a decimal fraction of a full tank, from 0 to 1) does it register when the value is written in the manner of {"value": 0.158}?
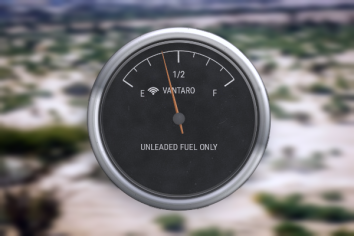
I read {"value": 0.375}
